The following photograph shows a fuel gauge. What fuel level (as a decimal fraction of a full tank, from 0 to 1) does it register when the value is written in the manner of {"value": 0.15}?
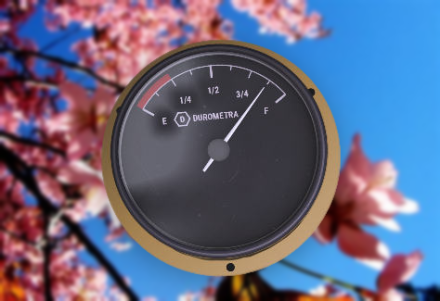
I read {"value": 0.875}
